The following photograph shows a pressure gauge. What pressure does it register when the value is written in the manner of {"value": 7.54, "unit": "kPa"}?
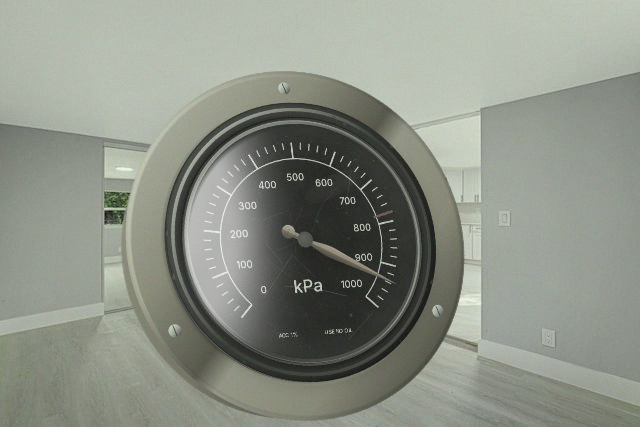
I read {"value": 940, "unit": "kPa"}
